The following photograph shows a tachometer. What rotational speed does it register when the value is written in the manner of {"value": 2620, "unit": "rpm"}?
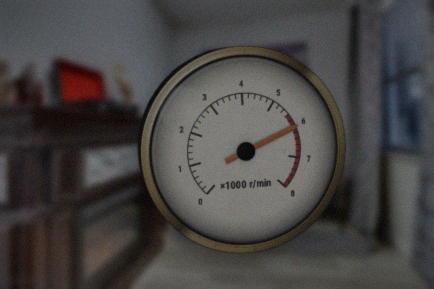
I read {"value": 6000, "unit": "rpm"}
